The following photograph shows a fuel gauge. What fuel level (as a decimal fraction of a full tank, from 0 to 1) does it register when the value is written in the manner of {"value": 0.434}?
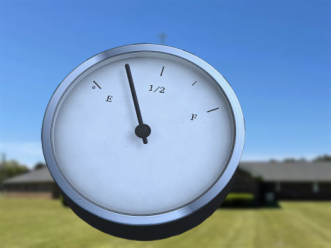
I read {"value": 0.25}
